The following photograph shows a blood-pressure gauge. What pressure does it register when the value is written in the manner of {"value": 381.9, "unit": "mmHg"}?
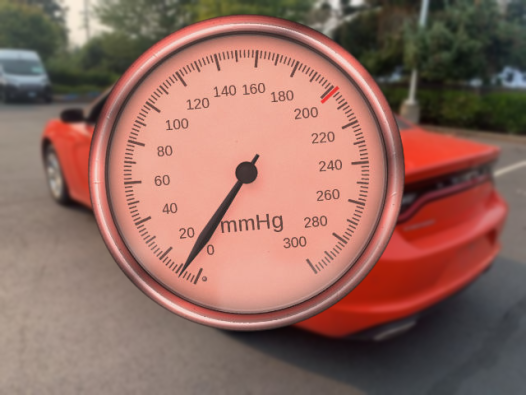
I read {"value": 8, "unit": "mmHg"}
